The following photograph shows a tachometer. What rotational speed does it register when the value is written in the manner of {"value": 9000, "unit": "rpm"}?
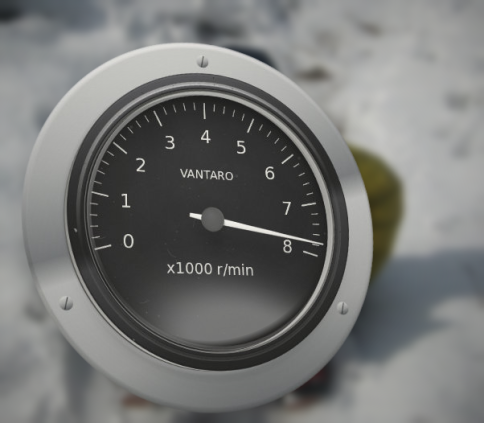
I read {"value": 7800, "unit": "rpm"}
